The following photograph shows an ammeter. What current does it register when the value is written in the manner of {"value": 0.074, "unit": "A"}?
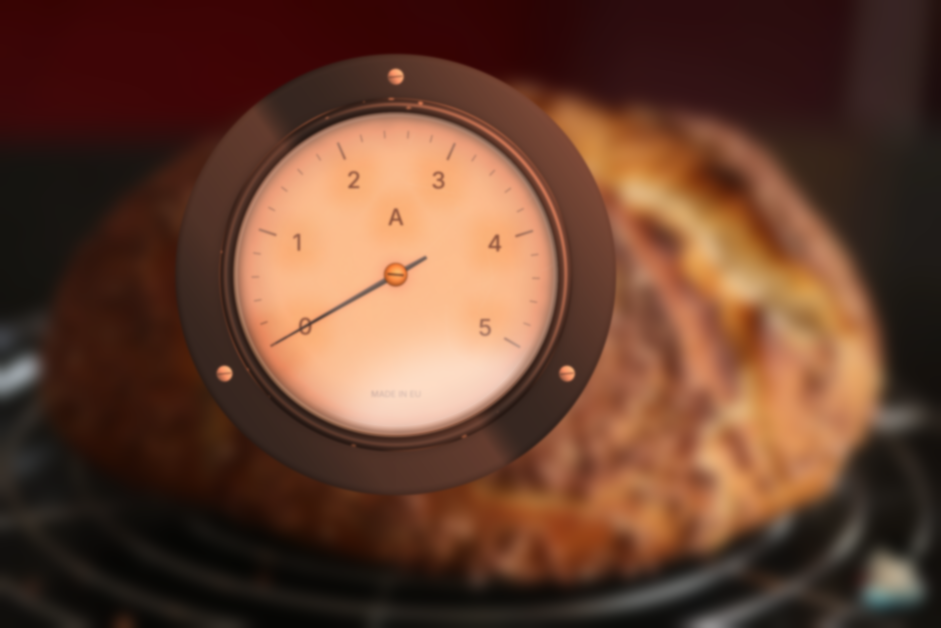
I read {"value": 0, "unit": "A"}
